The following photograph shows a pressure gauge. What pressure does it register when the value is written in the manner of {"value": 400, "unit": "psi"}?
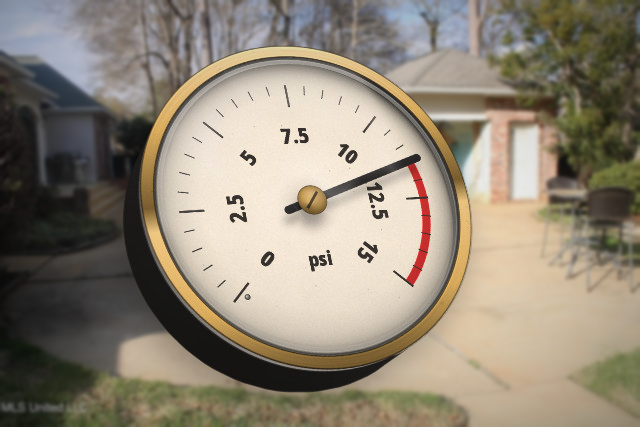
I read {"value": 11.5, "unit": "psi"}
